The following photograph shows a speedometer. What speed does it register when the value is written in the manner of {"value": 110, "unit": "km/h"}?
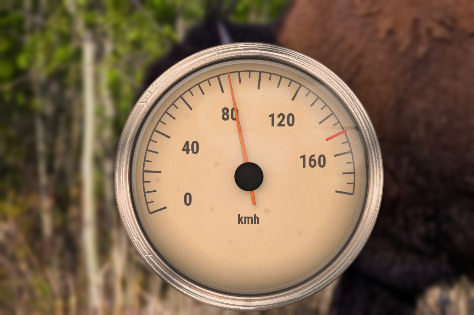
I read {"value": 85, "unit": "km/h"}
